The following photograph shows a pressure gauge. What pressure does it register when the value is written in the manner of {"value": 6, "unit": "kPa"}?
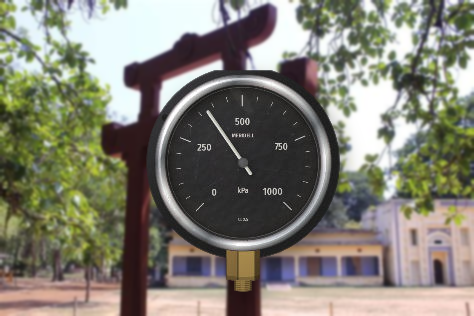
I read {"value": 375, "unit": "kPa"}
